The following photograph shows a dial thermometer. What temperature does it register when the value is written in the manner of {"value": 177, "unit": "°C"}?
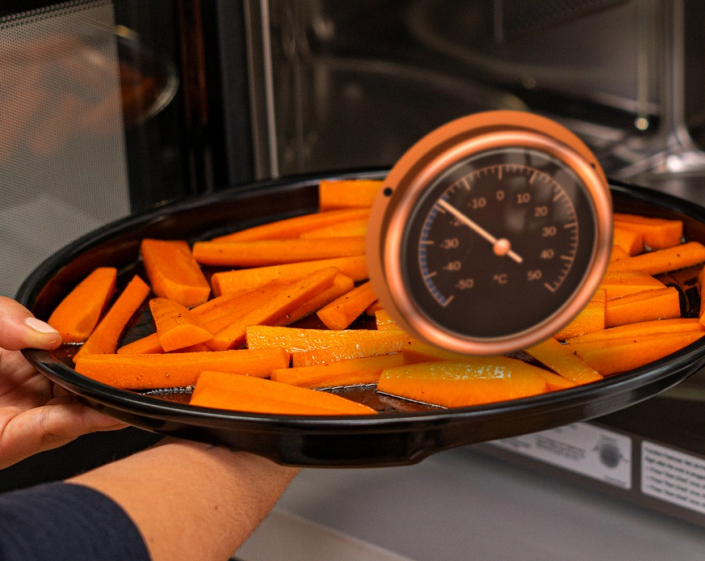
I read {"value": -18, "unit": "°C"}
